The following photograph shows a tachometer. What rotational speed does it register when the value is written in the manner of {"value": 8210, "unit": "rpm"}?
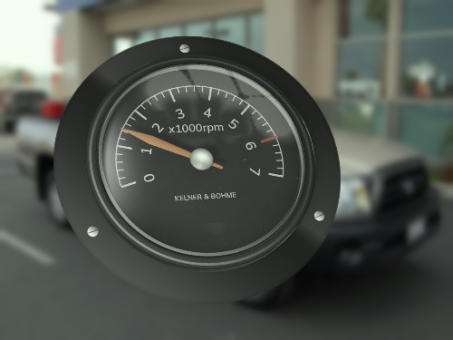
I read {"value": 1400, "unit": "rpm"}
